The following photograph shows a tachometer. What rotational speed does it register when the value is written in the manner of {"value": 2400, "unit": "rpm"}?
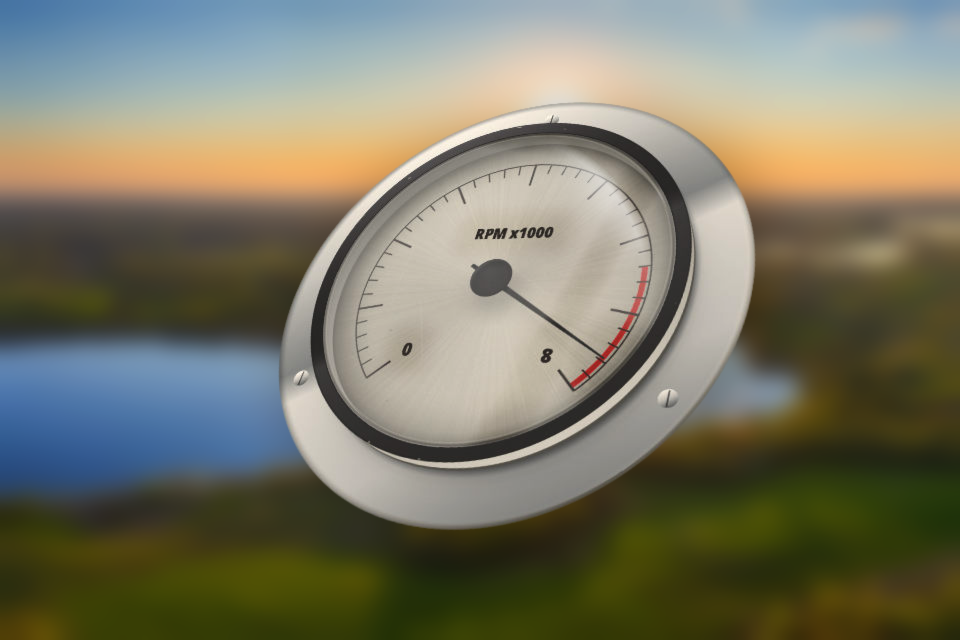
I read {"value": 7600, "unit": "rpm"}
